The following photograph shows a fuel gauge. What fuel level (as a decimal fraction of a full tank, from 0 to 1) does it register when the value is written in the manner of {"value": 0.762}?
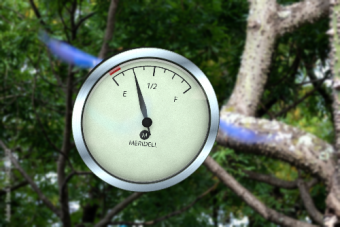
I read {"value": 0.25}
